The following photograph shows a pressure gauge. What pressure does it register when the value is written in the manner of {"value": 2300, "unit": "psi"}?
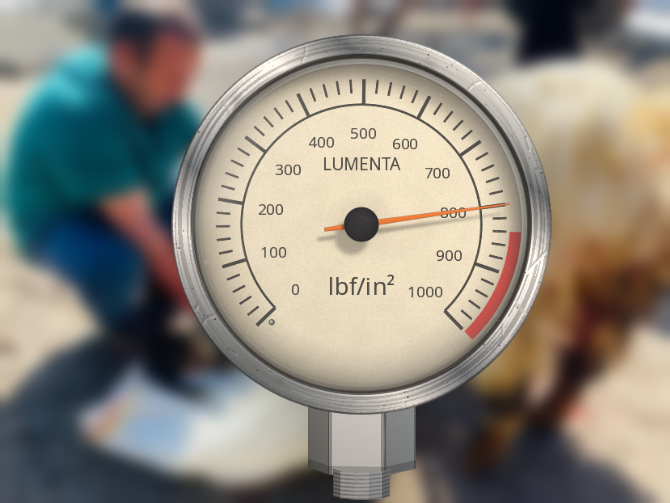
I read {"value": 800, "unit": "psi"}
